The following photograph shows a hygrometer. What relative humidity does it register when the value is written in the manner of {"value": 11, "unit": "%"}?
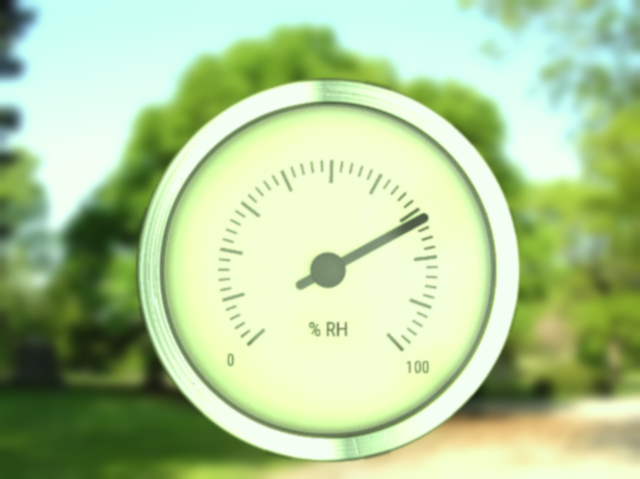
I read {"value": 72, "unit": "%"}
